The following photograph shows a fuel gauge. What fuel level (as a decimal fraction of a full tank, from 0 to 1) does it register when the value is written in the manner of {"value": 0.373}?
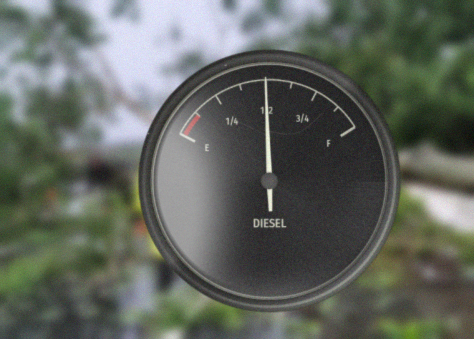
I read {"value": 0.5}
